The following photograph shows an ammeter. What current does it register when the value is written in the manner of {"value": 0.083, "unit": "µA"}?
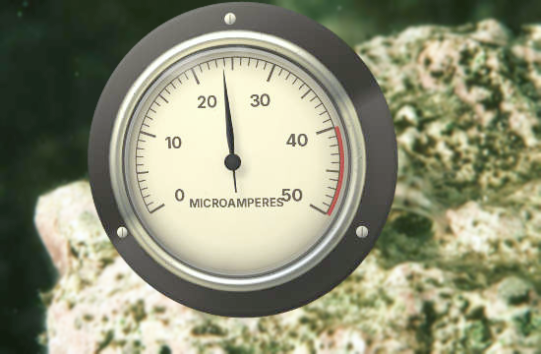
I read {"value": 24, "unit": "µA"}
